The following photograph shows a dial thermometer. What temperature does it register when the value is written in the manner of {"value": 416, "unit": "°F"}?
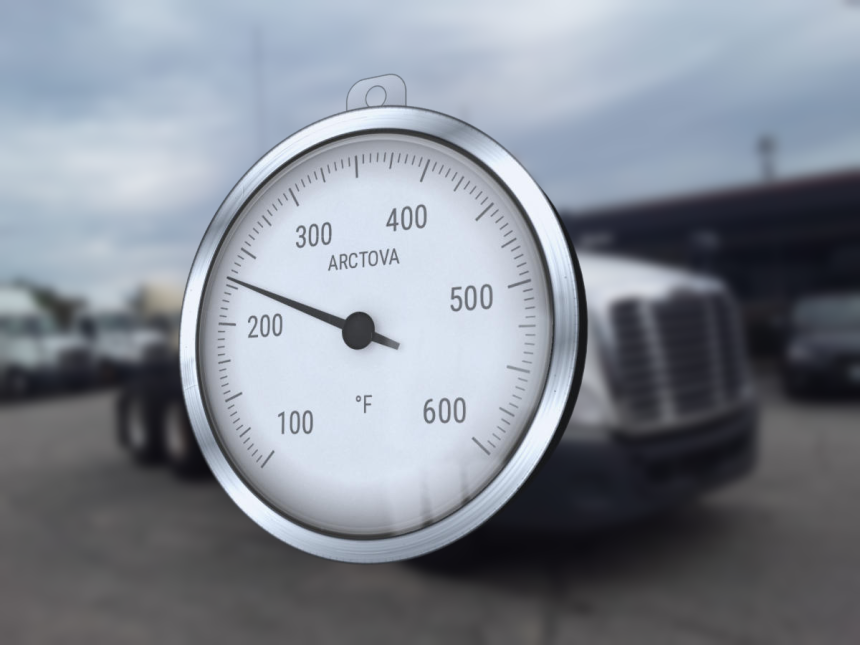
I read {"value": 230, "unit": "°F"}
